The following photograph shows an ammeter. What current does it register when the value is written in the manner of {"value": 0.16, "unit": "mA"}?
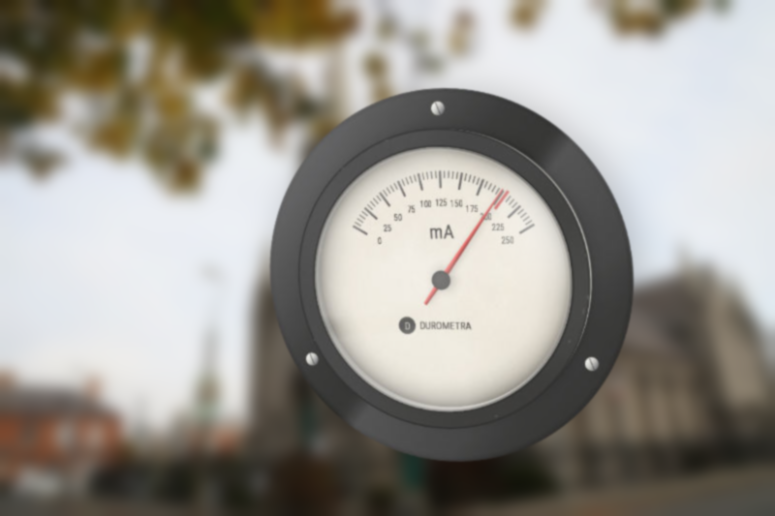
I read {"value": 200, "unit": "mA"}
